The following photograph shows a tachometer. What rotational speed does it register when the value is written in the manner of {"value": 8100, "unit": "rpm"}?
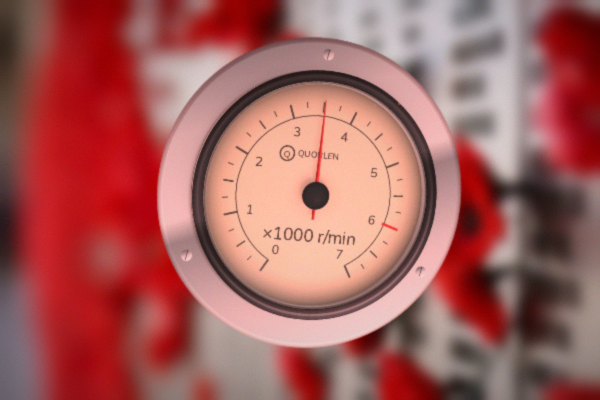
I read {"value": 3500, "unit": "rpm"}
